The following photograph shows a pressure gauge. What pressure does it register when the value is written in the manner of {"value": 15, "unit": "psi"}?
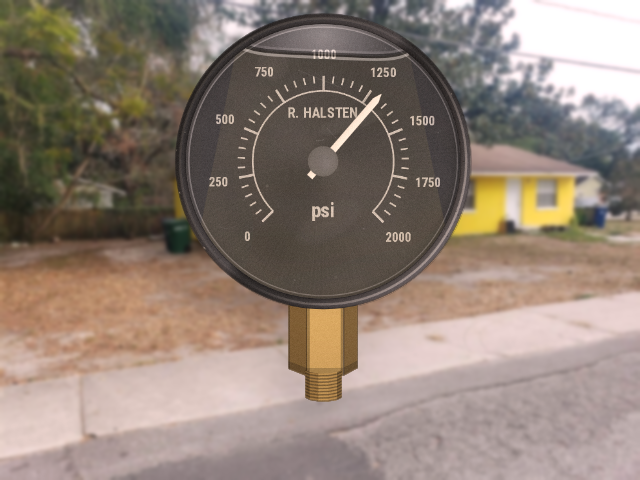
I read {"value": 1300, "unit": "psi"}
